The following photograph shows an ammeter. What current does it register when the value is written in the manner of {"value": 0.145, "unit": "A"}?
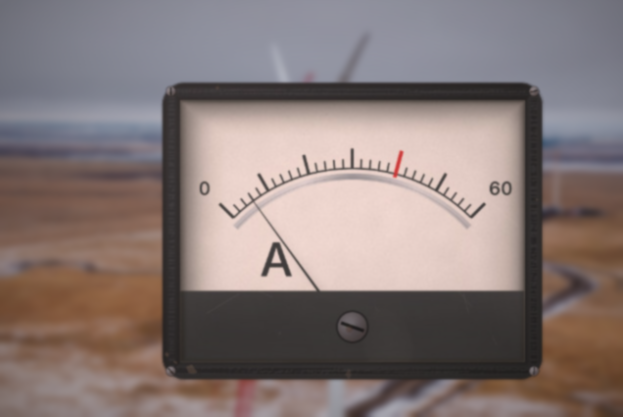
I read {"value": 6, "unit": "A"}
